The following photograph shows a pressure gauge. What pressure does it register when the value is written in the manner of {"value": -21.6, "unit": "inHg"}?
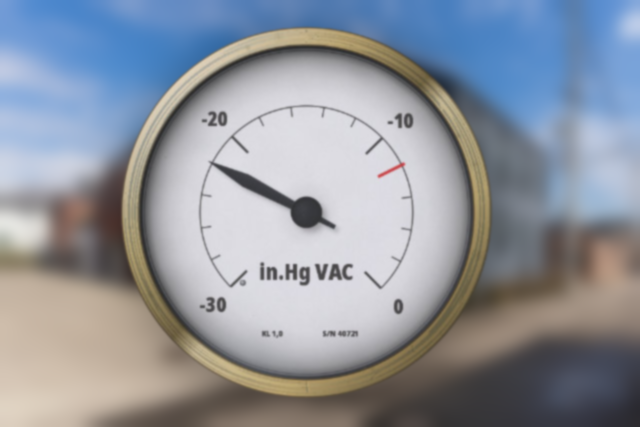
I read {"value": -22, "unit": "inHg"}
